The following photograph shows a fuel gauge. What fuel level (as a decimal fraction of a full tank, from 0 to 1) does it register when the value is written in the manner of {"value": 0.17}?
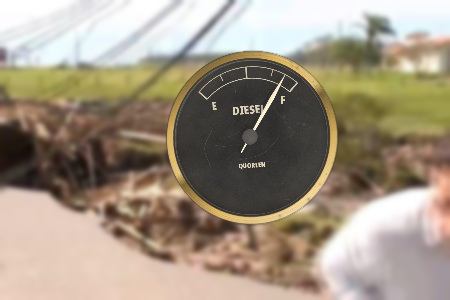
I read {"value": 0.875}
